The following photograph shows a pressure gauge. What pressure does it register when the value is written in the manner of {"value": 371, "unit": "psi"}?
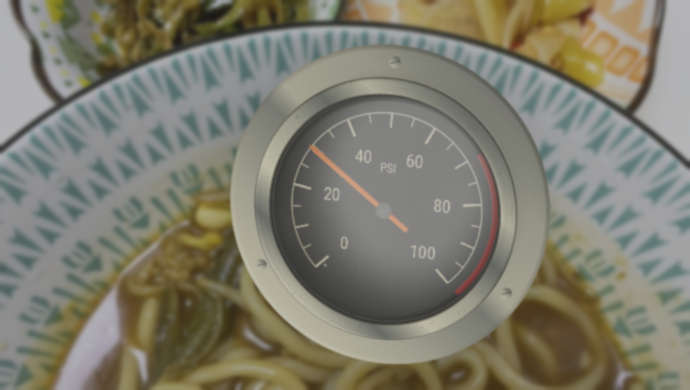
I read {"value": 30, "unit": "psi"}
